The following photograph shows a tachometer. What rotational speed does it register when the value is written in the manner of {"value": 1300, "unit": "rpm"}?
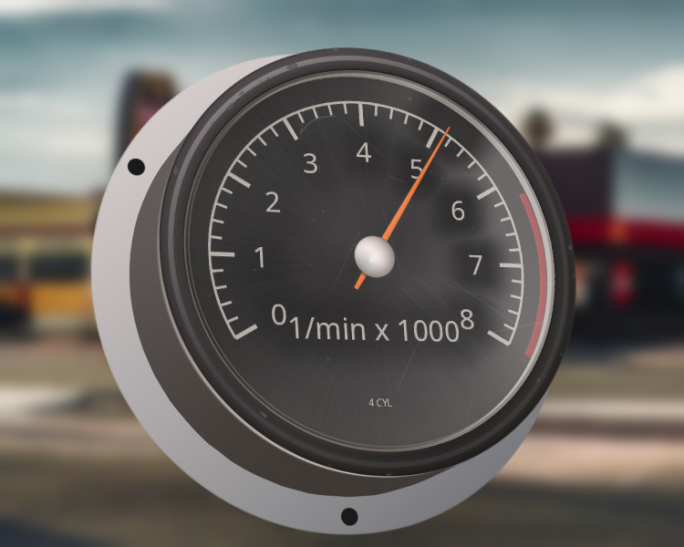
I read {"value": 5100, "unit": "rpm"}
